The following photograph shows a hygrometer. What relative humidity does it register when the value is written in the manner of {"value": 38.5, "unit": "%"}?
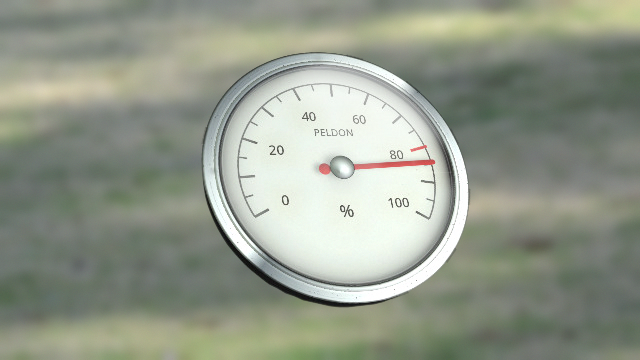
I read {"value": 85, "unit": "%"}
